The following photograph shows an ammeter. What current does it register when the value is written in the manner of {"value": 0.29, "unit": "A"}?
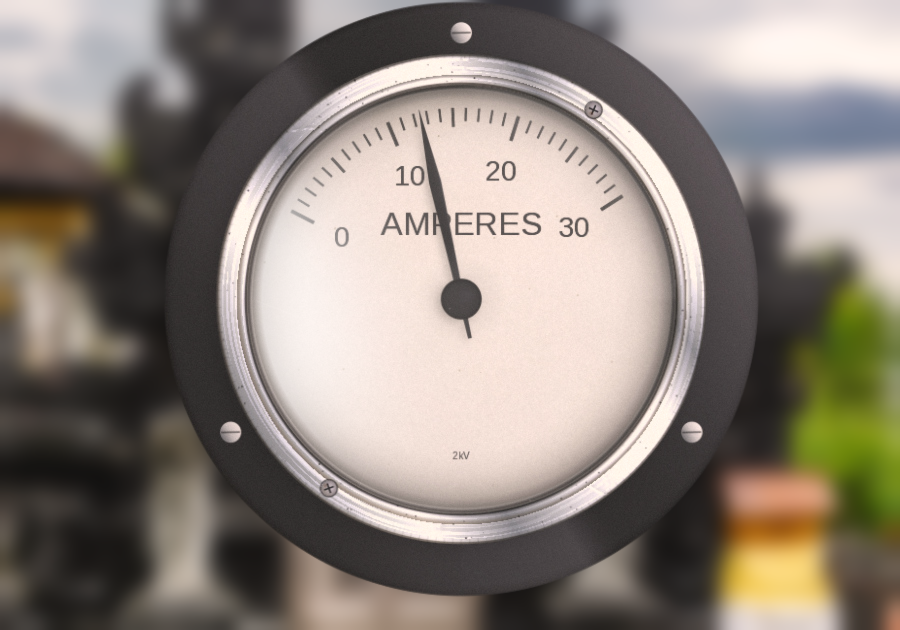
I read {"value": 12.5, "unit": "A"}
